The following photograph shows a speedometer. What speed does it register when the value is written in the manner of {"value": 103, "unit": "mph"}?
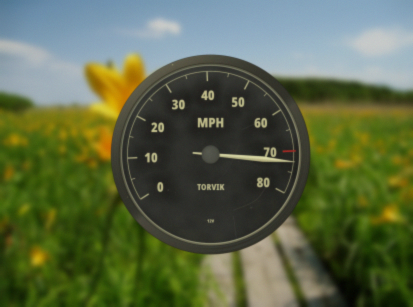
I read {"value": 72.5, "unit": "mph"}
